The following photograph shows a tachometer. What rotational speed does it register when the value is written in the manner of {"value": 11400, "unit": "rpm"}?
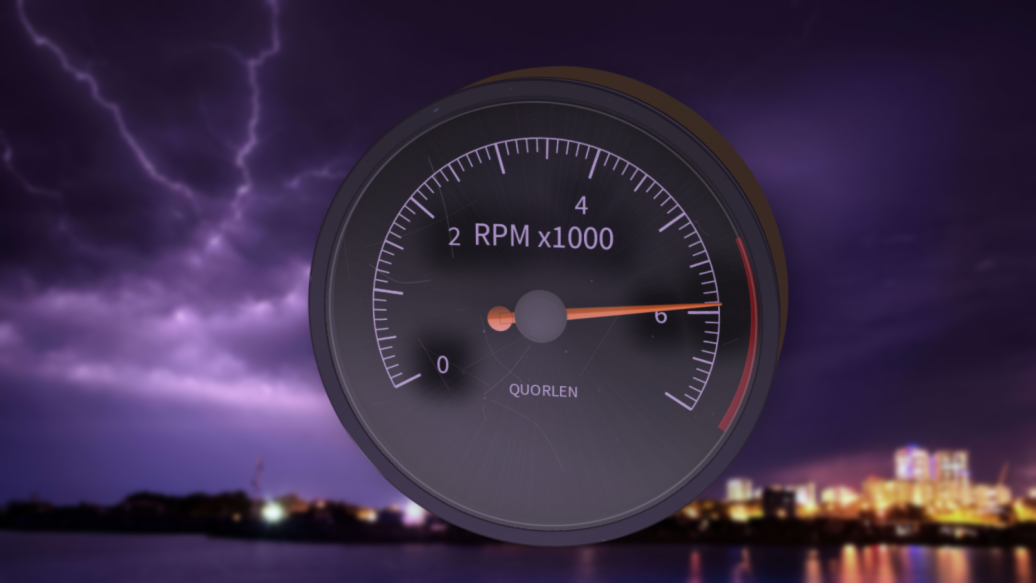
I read {"value": 5900, "unit": "rpm"}
